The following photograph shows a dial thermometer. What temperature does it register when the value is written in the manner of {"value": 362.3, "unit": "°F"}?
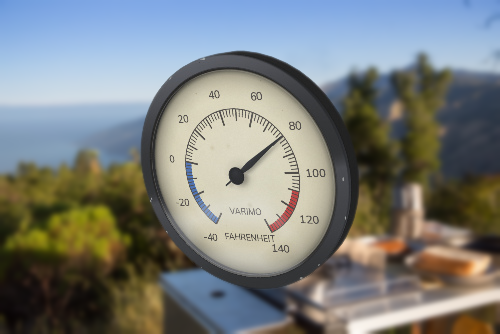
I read {"value": 80, "unit": "°F"}
